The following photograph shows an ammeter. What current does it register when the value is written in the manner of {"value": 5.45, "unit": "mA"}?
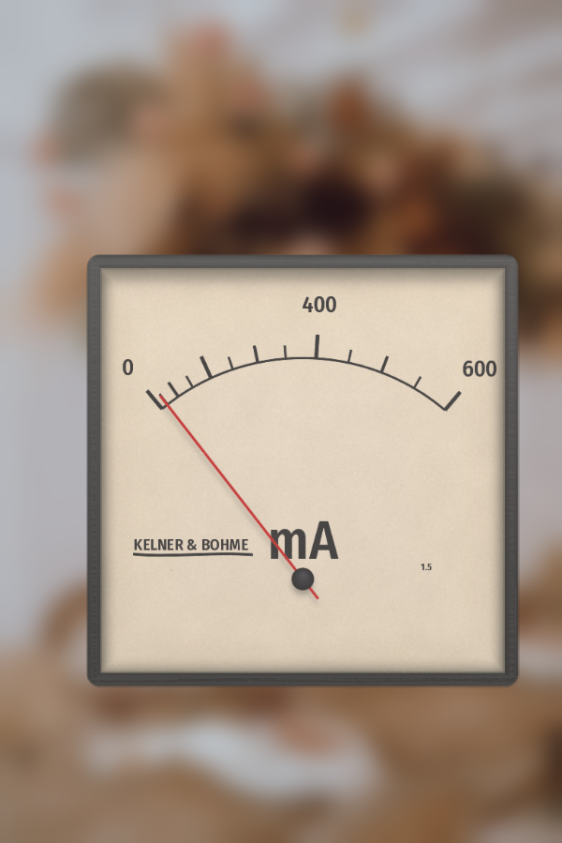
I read {"value": 50, "unit": "mA"}
